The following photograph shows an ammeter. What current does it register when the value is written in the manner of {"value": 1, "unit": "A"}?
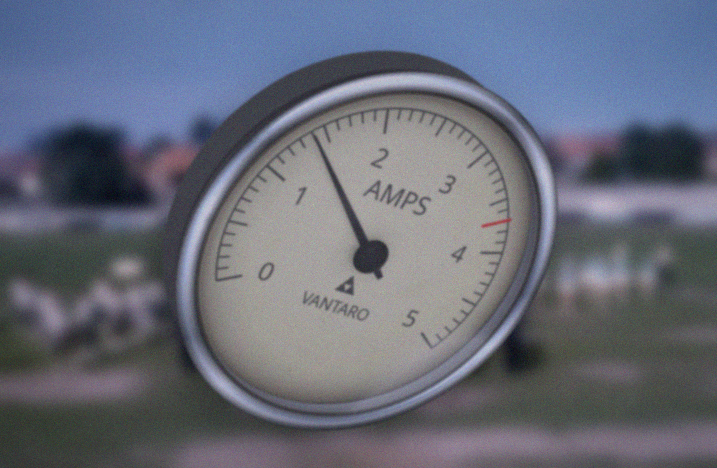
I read {"value": 1.4, "unit": "A"}
